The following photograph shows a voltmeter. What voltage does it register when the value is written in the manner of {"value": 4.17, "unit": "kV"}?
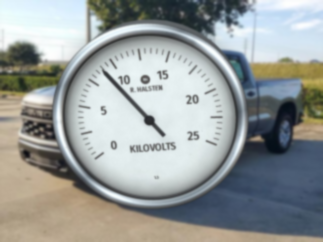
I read {"value": 9, "unit": "kV"}
